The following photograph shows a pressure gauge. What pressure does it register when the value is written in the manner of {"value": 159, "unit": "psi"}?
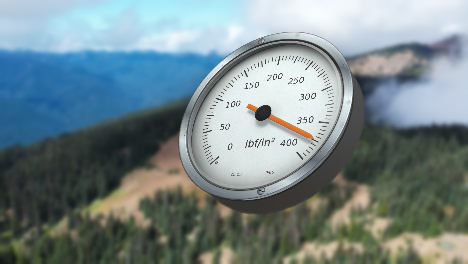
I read {"value": 375, "unit": "psi"}
